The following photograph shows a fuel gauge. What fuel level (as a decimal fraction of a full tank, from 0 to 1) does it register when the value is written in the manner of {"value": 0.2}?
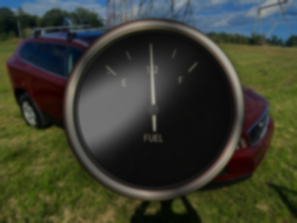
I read {"value": 0.5}
